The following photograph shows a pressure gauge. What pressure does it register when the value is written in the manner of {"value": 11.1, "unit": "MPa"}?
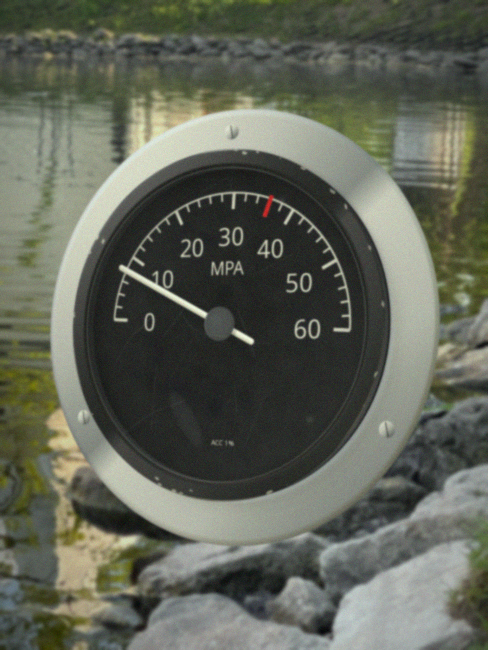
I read {"value": 8, "unit": "MPa"}
